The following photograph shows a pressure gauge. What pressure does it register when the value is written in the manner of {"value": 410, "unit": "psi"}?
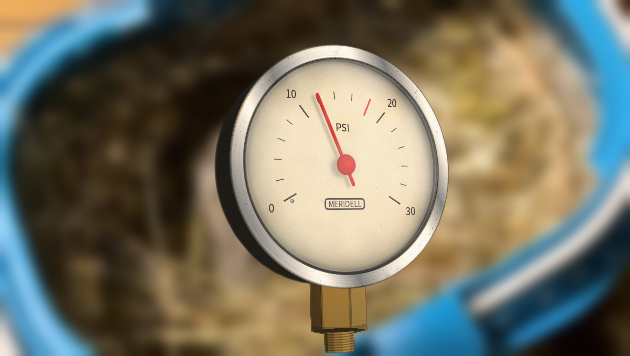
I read {"value": 12, "unit": "psi"}
